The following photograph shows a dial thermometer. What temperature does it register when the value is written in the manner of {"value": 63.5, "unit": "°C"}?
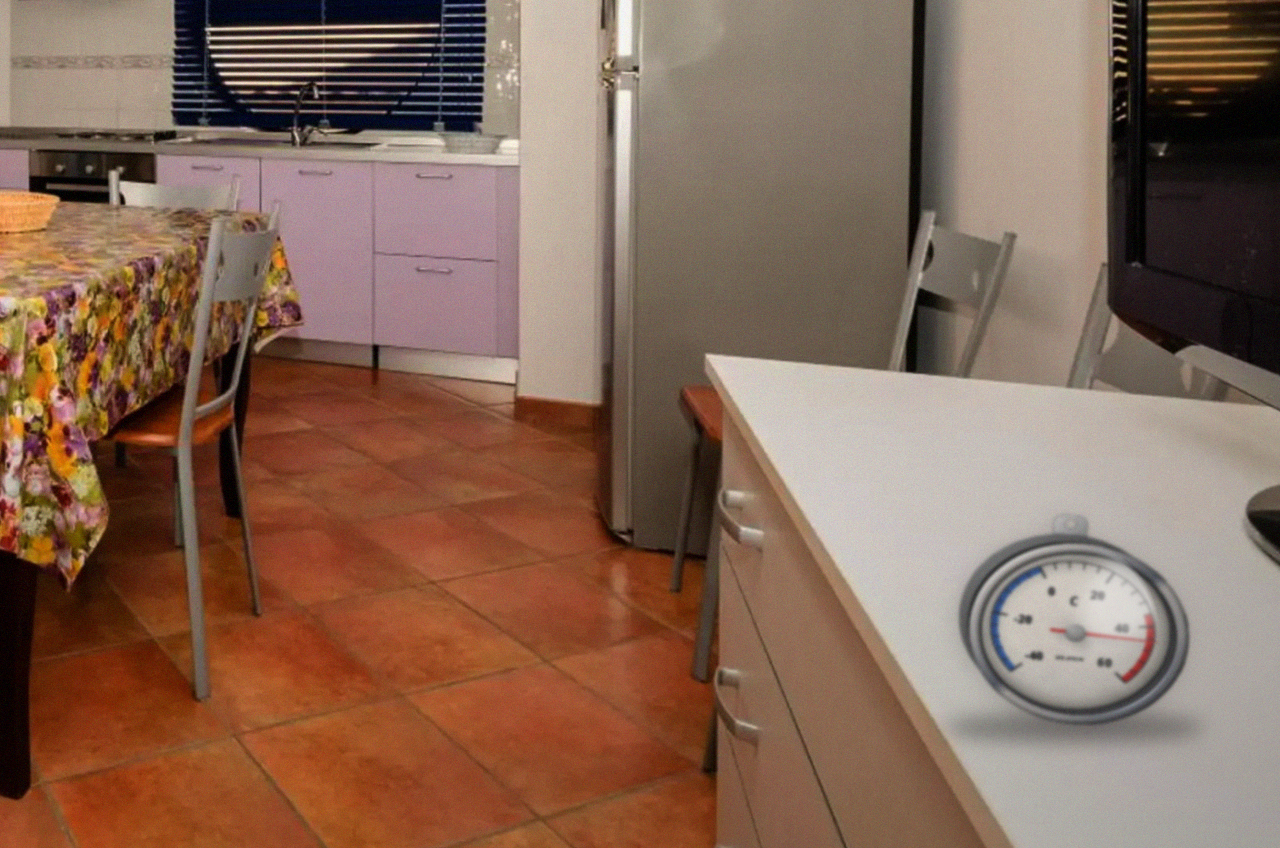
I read {"value": 44, "unit": "°C"}
